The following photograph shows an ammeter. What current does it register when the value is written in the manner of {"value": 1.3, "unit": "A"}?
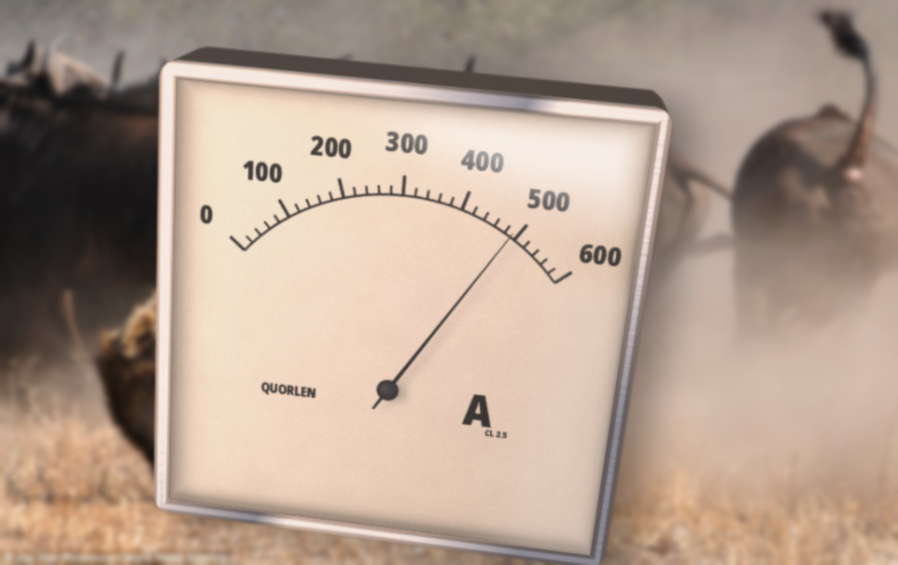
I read {"value": 490, "unit": "A"}
